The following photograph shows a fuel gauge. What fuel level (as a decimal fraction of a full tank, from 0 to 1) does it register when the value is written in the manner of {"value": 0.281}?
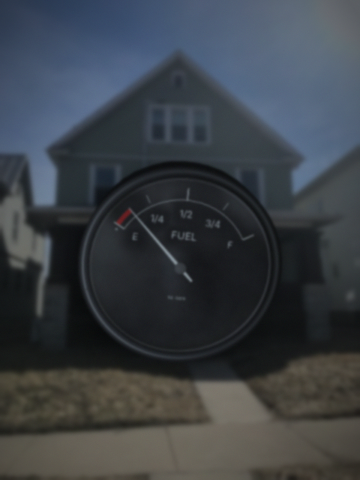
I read {"value": 0.125}
